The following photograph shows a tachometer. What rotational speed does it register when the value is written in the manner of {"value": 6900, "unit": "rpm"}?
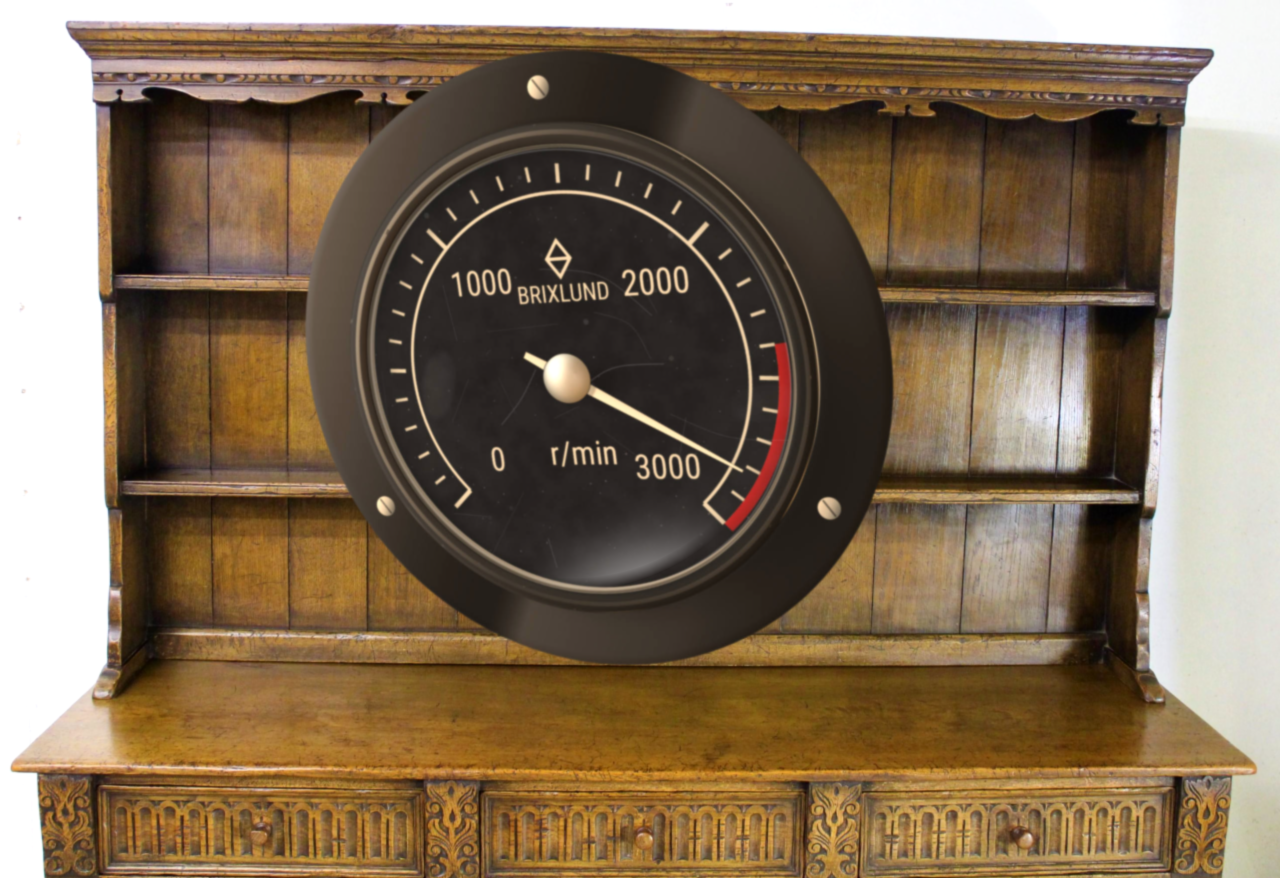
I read {"value": 2800, "unit": "rpm"}
